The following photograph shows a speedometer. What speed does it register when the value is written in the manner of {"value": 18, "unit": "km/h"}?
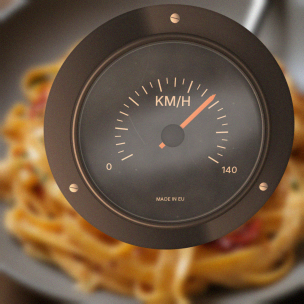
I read {"value": 95, "unit": "km/h"}
